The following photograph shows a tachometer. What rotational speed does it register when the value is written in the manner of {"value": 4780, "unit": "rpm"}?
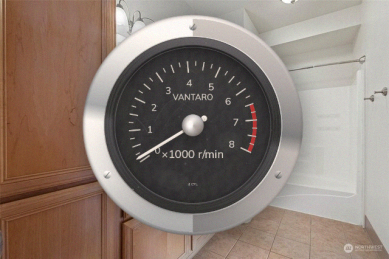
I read {"value": 125, "unit": "rpm"}
